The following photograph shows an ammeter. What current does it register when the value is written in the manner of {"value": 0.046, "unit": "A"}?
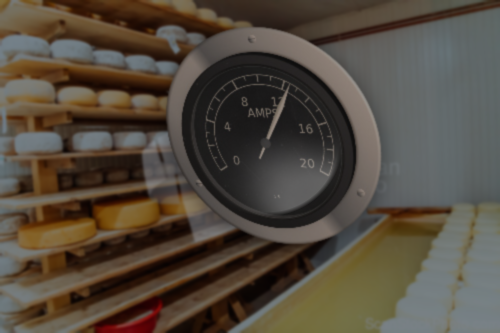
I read {"value": 12.5, "unit": "A"}
